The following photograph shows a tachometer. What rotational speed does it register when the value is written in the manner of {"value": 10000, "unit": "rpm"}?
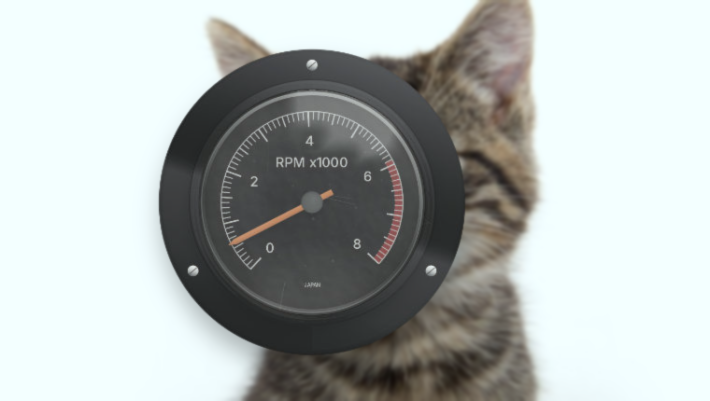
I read {"value": 600, "unit": "rpm"}
